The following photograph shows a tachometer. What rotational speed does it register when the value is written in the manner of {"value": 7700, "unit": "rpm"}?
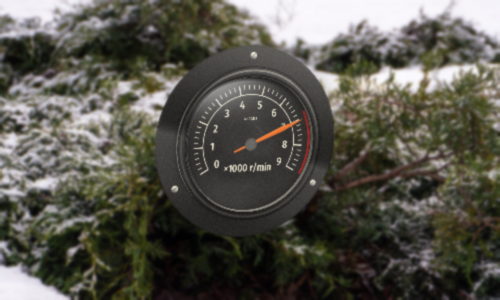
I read {"value": 7000, "unit": "rpm"}
